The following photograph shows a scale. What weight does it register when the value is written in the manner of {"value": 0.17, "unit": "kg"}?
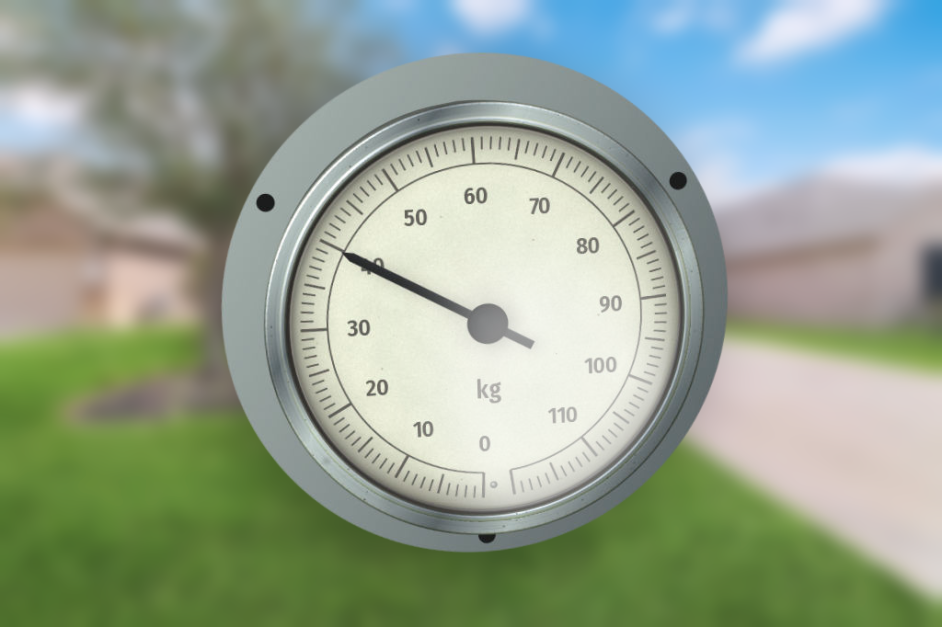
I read {"value": 40, "unit": "kg"}
